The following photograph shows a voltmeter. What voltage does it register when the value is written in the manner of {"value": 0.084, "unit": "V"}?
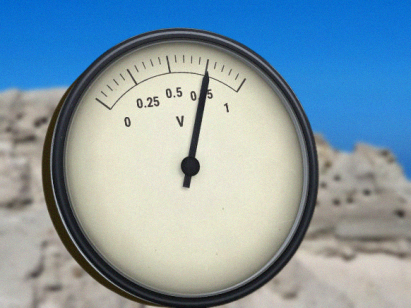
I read {"value": 0.75, "unit": "V"}
